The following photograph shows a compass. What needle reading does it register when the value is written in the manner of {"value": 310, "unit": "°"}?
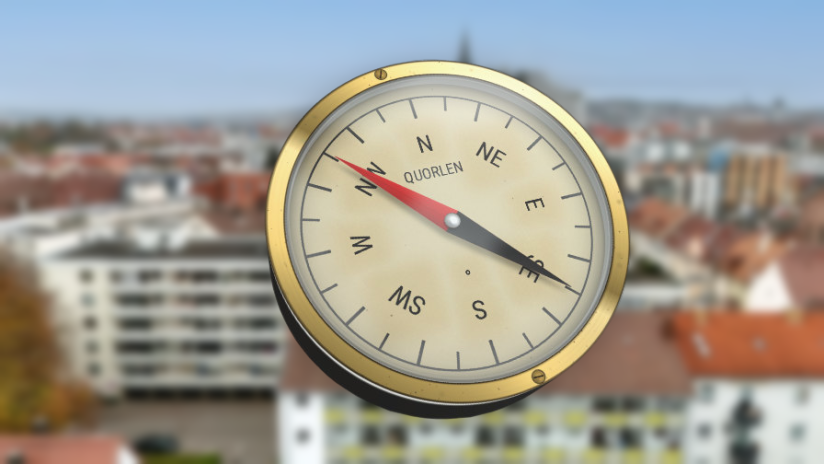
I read {"value": 315, "unit": "°"}
